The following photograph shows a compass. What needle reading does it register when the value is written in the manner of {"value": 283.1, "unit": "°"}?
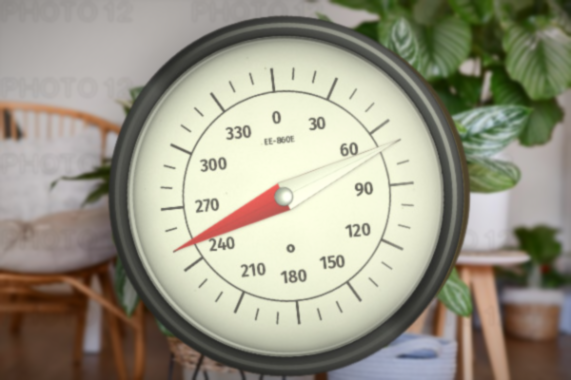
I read {"value": 250, "unit": "°"}
